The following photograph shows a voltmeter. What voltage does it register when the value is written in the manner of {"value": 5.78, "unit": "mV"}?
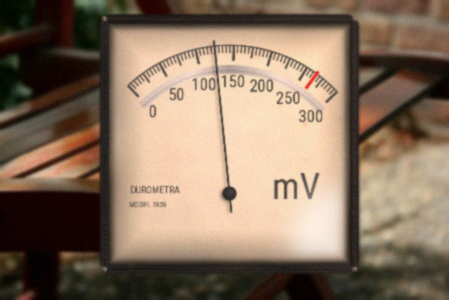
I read {"value": 125, "unit": "mV"}
